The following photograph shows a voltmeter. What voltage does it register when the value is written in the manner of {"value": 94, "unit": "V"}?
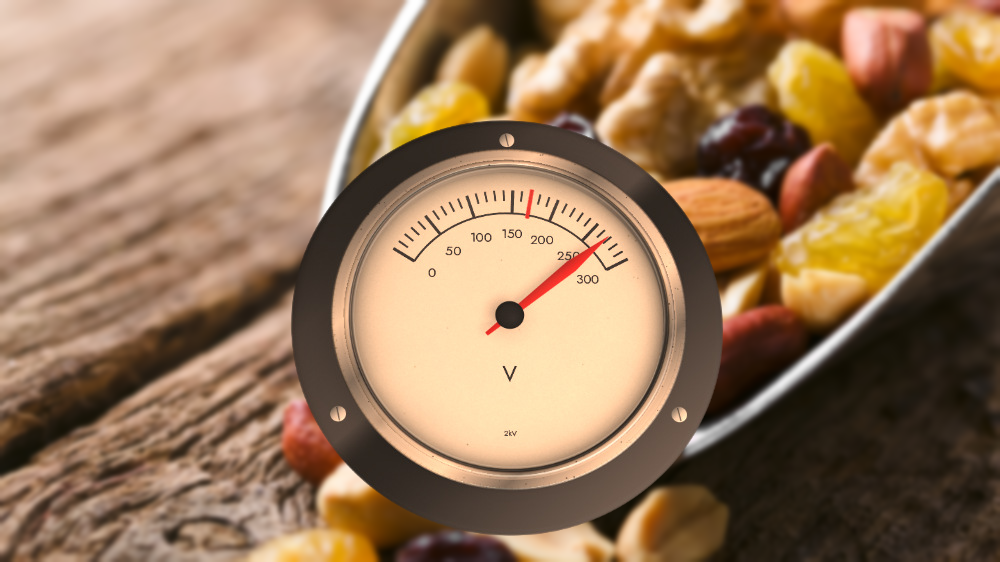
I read {"value": 270, "unit": "V"}
